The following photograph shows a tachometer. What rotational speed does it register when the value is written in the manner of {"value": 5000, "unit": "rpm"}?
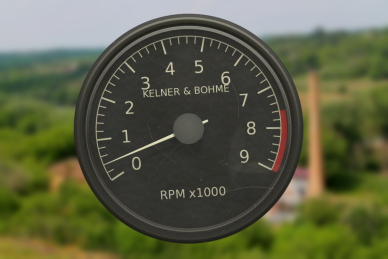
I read {"value": 400, "unit": "rpm"}
